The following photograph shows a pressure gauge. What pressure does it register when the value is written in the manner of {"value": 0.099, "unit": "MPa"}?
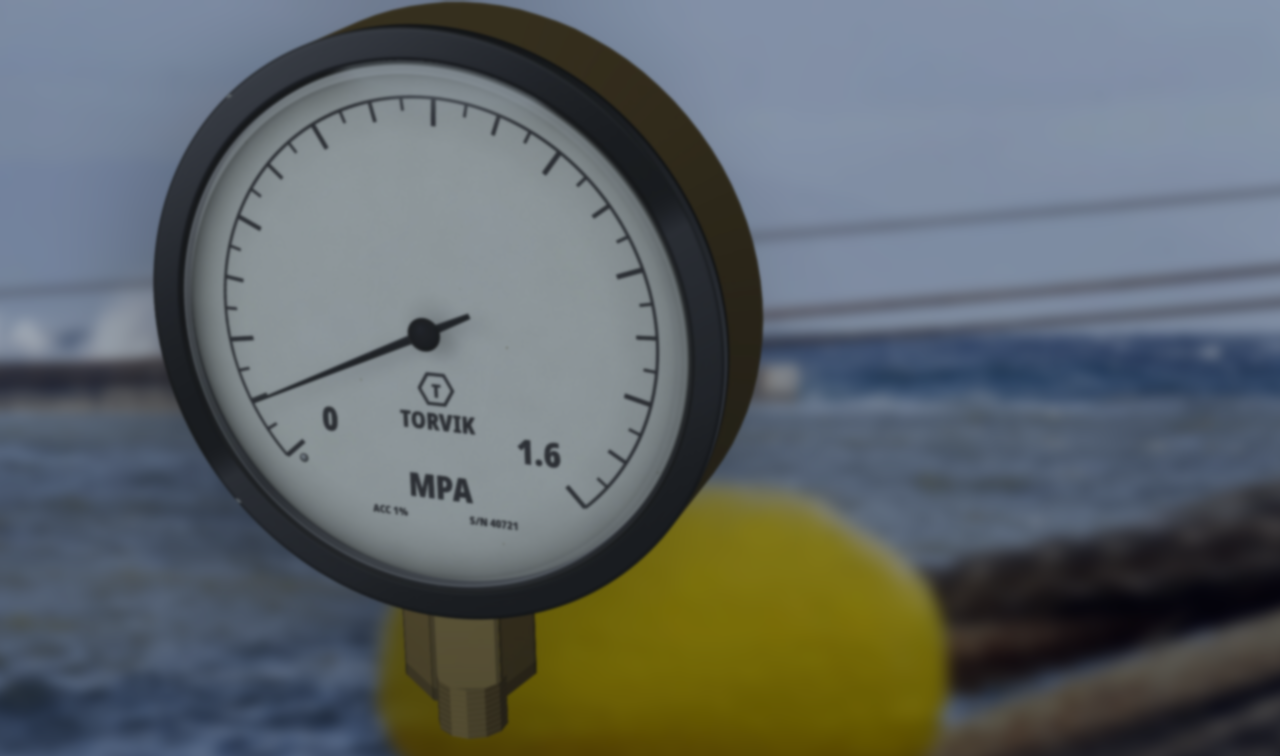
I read {"value": 0.1, "unit": "MPa"}
